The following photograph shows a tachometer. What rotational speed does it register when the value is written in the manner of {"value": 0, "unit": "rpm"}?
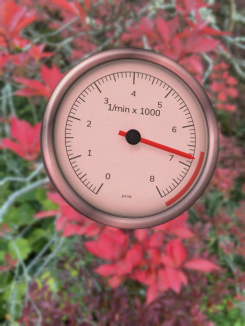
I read {"value": 6800, "unit": "rpm"}
